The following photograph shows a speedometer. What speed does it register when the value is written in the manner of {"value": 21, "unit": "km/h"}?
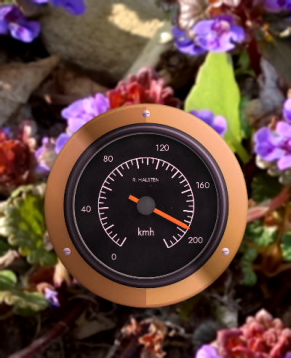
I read {"value": 195, "unit": "km/h"}
